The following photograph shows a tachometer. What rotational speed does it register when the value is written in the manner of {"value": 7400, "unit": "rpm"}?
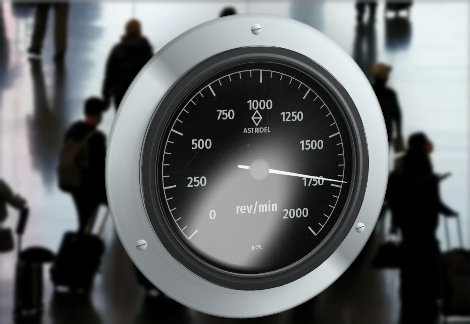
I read {"value": 1725, "unit": "rpm"}
